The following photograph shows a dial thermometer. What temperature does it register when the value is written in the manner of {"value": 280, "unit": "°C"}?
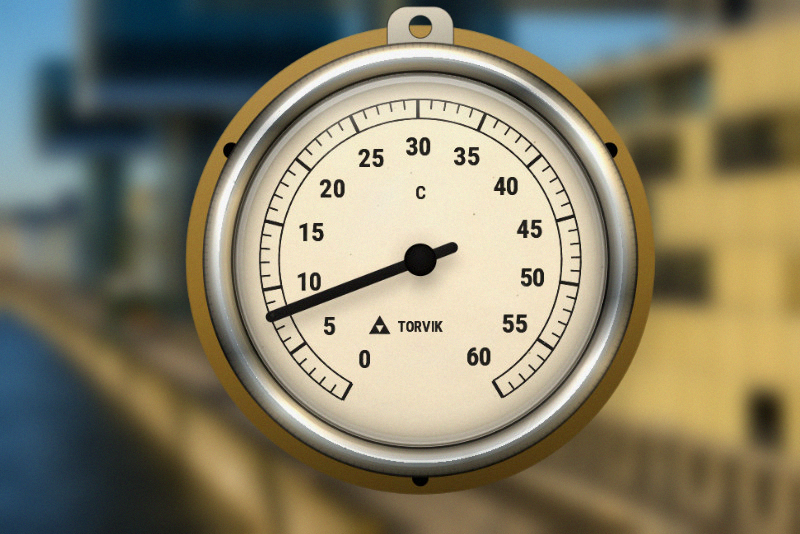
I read {"value": 8, "unit": "°C"}
